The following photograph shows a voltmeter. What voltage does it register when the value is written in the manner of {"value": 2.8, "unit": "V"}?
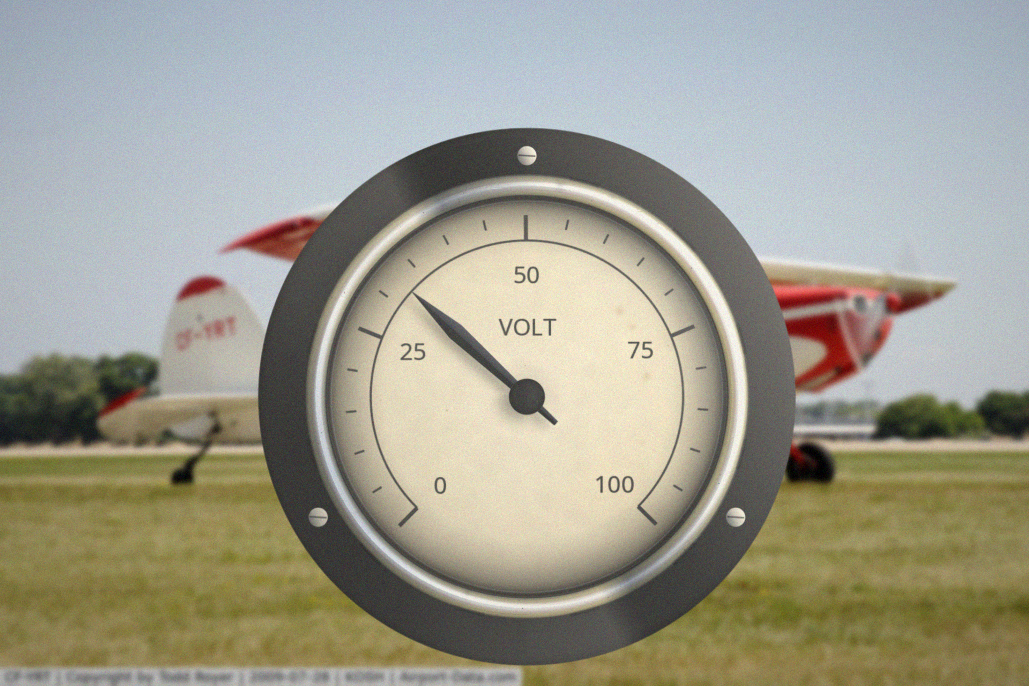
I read {"value": 32.5, "unit": "V"}
